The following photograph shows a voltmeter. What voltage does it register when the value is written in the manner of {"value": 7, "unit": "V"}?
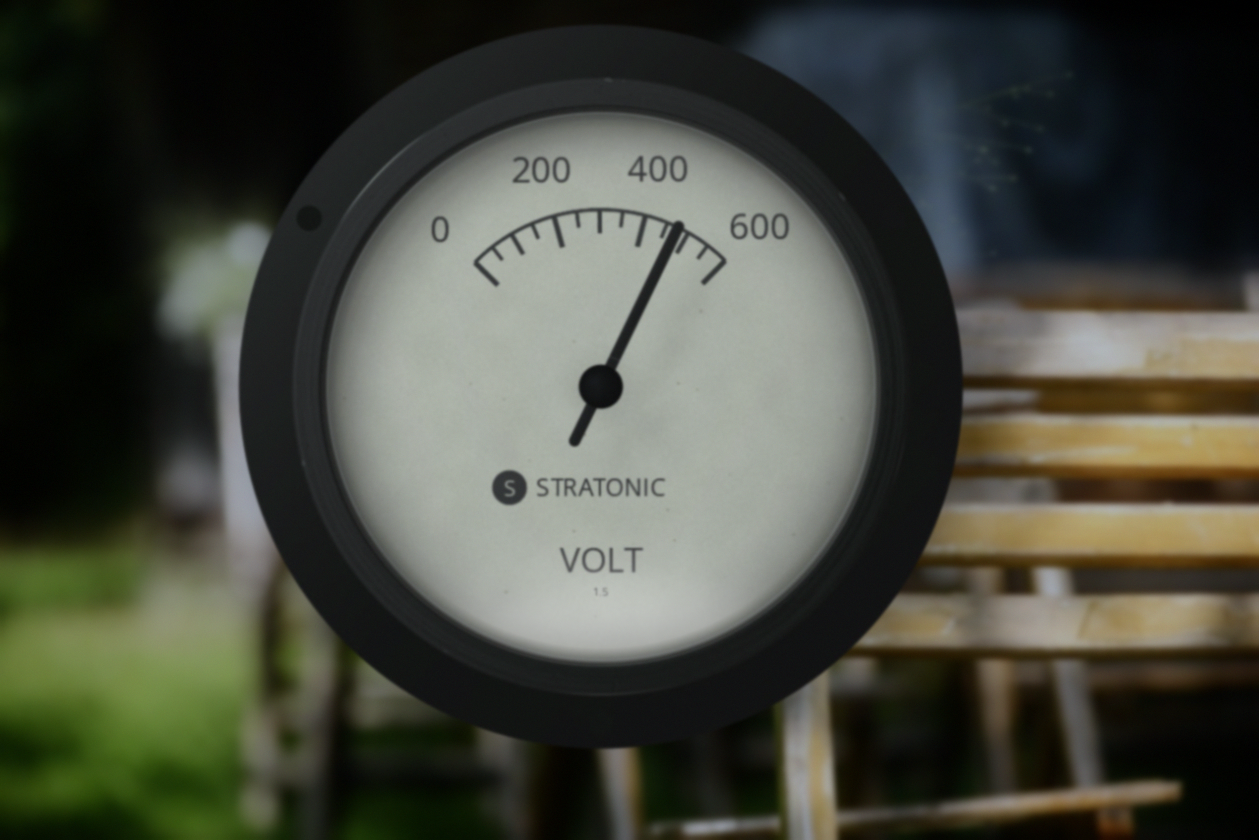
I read {"value": 475, "unit": "V"}
